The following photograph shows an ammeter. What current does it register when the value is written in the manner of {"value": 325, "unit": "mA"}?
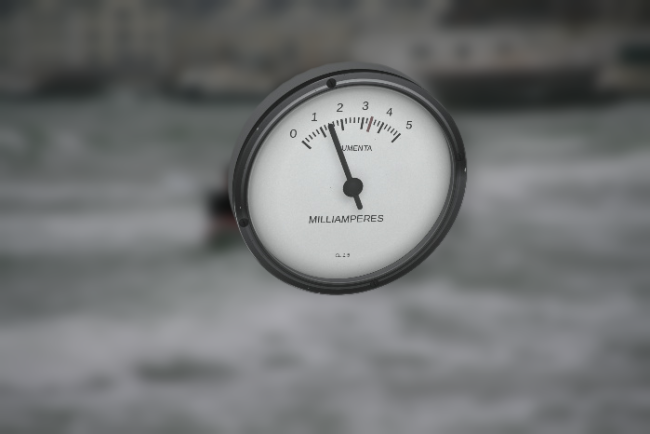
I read {"value": 1.4, "unit": "mA"}
